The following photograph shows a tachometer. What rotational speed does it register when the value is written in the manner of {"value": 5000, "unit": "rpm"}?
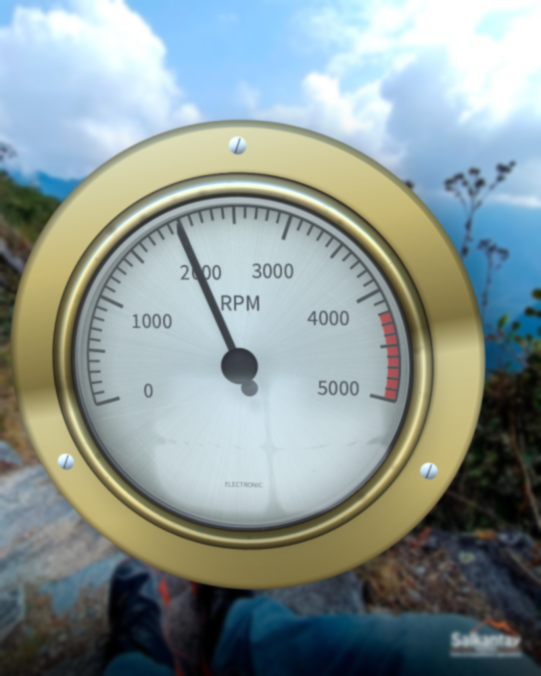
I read {"value": 2000, "unit": "rpm"}
